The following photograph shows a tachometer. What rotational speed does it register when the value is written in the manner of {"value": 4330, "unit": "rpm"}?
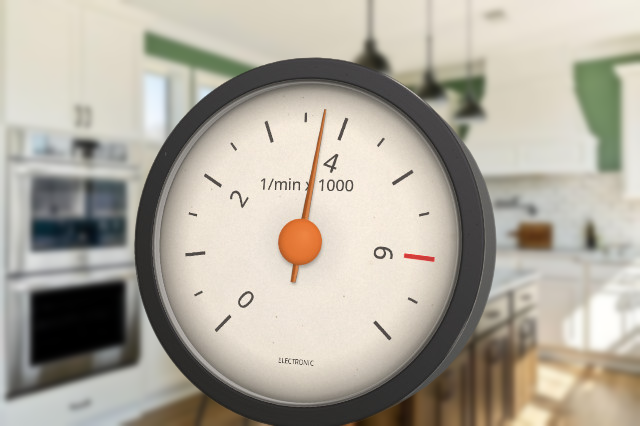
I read {"value": 3750, "unit": "rpm"}
